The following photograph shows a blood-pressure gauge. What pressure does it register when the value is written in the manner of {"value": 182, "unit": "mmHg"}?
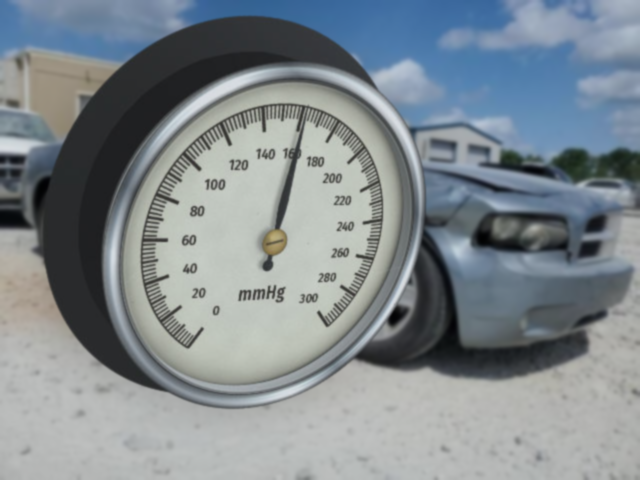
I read {"value": 160, "unit": "mmHg"}
